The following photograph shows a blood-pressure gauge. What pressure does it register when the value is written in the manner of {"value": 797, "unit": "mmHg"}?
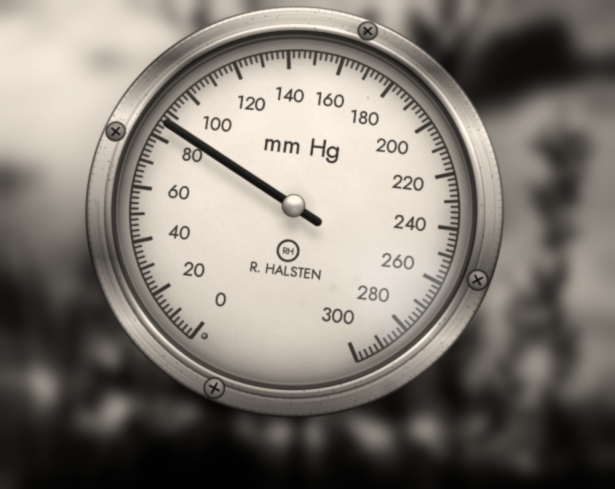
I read {"value": 86, "unit": "mmHg"}
